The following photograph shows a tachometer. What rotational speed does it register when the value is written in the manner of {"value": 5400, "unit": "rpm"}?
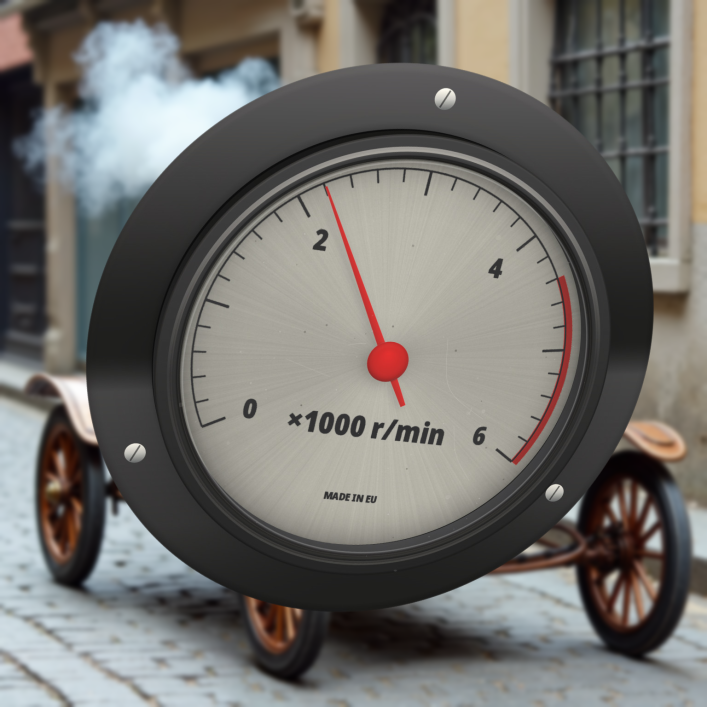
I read {"value": 2200, "unit": "rpm"}
